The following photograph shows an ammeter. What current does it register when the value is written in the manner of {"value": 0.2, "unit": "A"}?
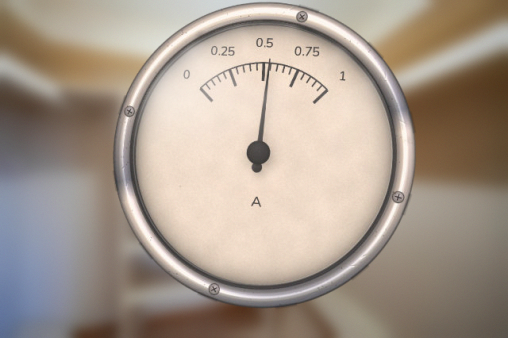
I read {"value": 0.55, "unit": "A"}
